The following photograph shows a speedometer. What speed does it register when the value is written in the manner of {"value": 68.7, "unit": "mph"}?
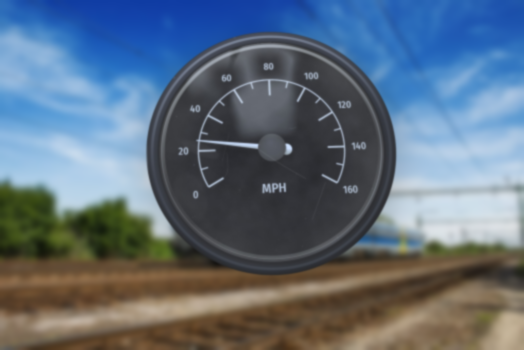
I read {"value": 25, "unit": "mph"}
